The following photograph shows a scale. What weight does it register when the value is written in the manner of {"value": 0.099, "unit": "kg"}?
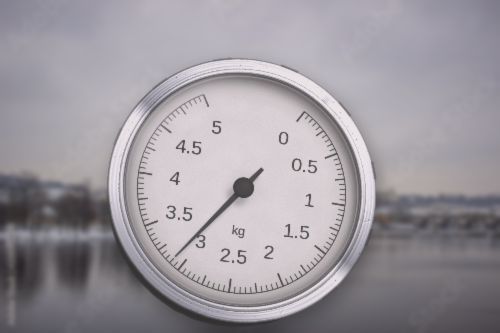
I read {"value": 3.1, "unit": "kg"}
